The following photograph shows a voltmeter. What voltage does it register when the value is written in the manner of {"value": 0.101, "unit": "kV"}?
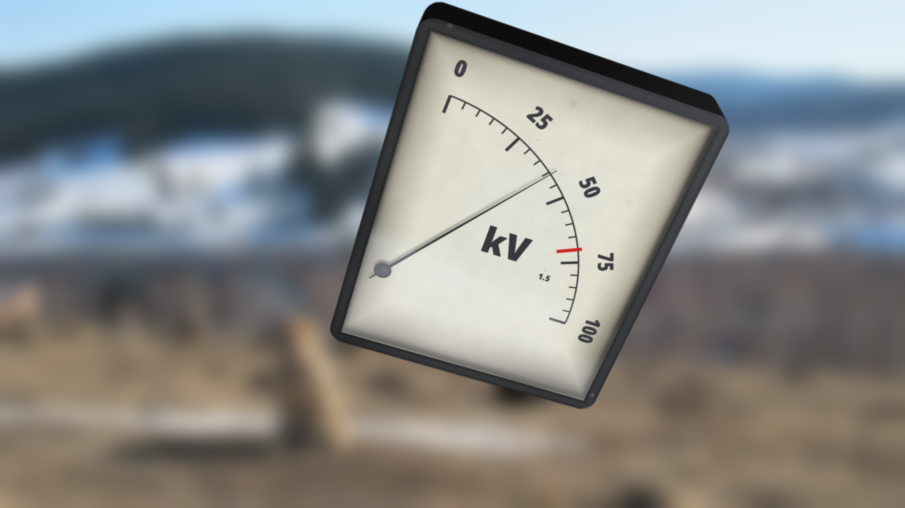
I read {"value": 40, "unit": "kV"}
